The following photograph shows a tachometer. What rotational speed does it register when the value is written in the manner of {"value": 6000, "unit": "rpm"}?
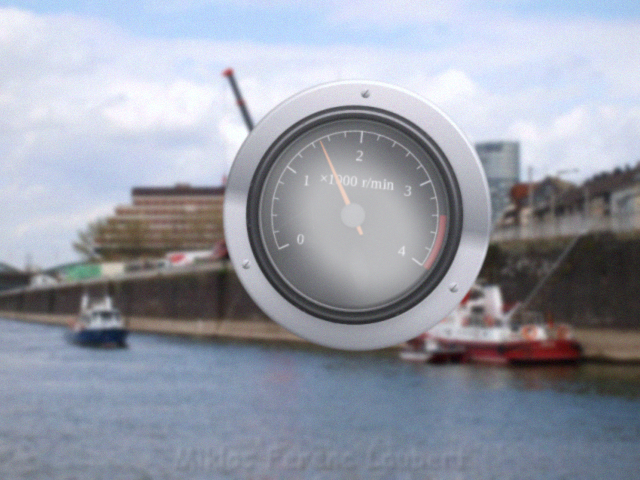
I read {"value": 1500, "unit": "rpm"}
